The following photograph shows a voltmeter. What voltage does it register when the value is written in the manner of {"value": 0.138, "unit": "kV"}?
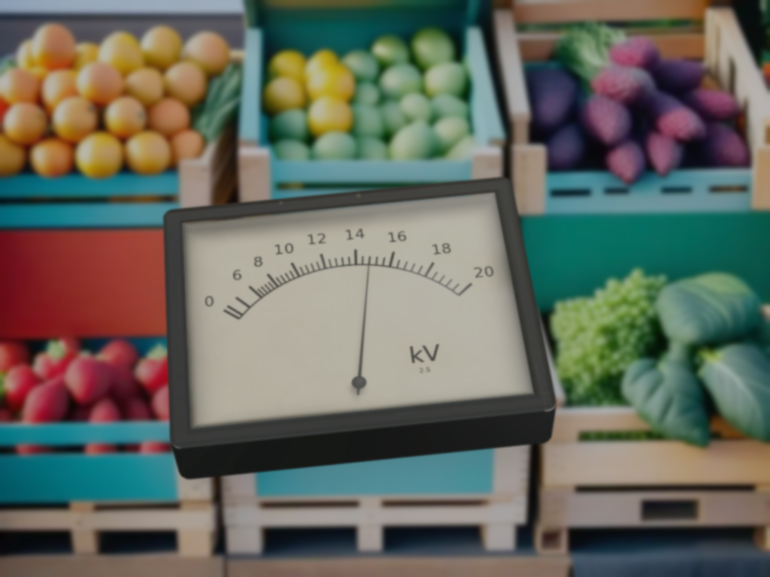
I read {"value": 14.8, "unit": "kV"}
